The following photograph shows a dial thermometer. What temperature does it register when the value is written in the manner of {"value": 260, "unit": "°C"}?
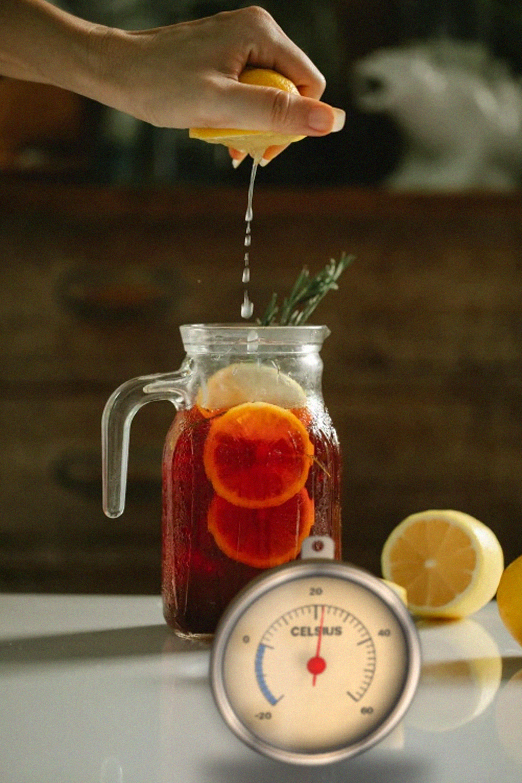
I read {"value": 22, "unit": "°C"}
